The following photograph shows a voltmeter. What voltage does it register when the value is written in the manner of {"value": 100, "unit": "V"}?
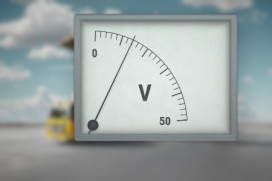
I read {"value": 14, "unit": "V"}
